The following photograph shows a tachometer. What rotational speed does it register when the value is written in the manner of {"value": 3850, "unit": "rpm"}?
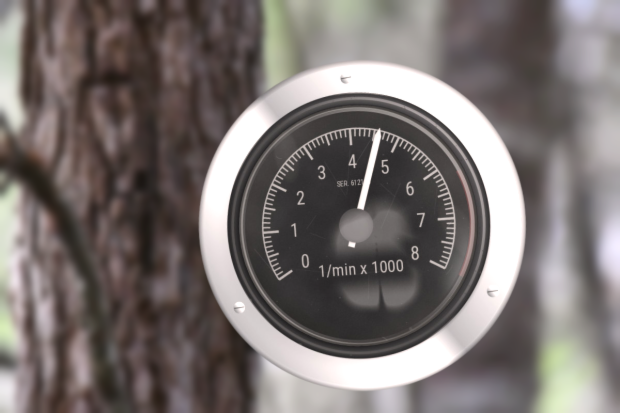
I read {"value": 4600, "unit": "rpm"}
